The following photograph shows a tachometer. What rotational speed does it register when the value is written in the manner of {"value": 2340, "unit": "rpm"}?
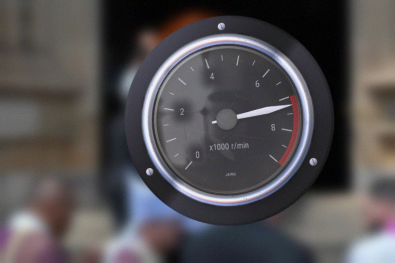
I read {"value": 7250, "unit": "rpm"}
